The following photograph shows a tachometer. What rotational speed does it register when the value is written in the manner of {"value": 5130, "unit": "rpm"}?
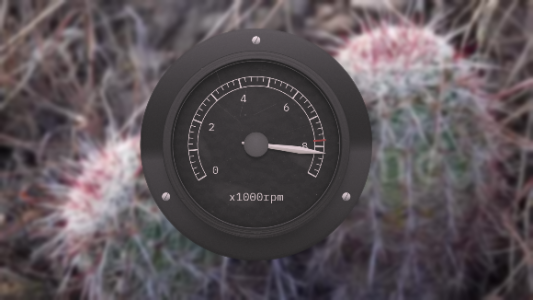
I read {"value": 8200, "unit": "rpm"}
